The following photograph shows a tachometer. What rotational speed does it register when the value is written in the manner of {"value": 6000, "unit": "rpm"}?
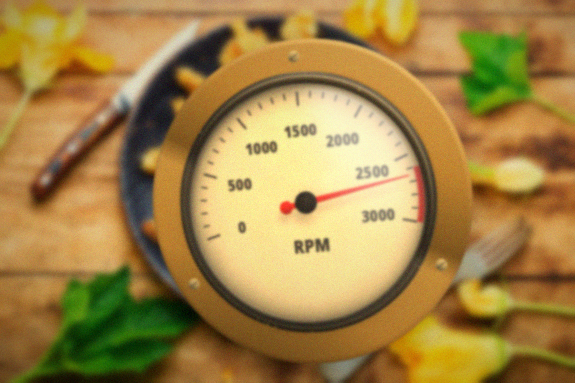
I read {"value": 2650, "unit": "rpm"}
